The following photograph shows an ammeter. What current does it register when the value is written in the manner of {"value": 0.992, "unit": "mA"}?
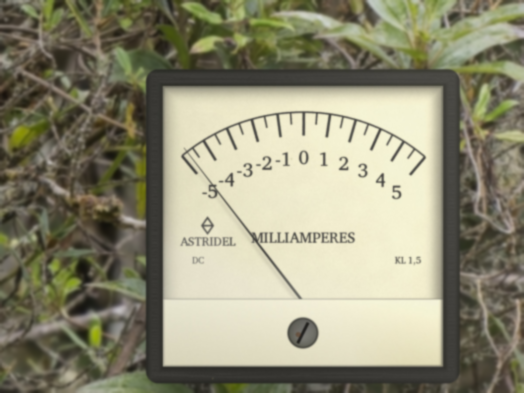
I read {"value": -4.75, "unit": "mA"}
